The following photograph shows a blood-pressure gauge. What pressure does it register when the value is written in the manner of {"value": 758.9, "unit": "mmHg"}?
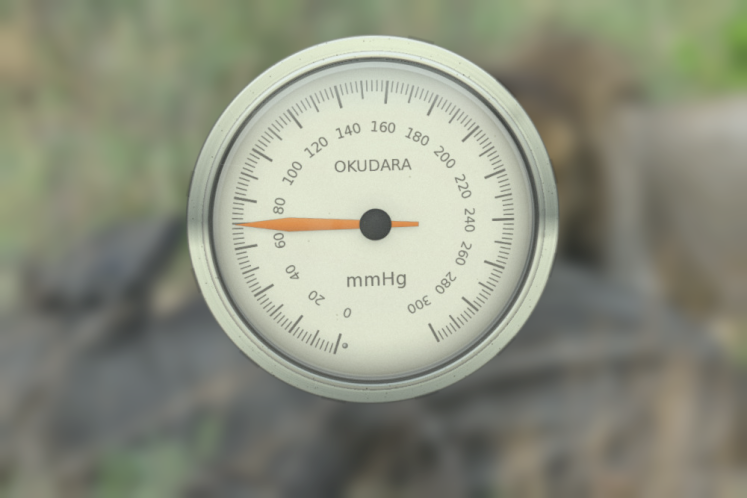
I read {"value": 70, "unit": "mmHg"}
